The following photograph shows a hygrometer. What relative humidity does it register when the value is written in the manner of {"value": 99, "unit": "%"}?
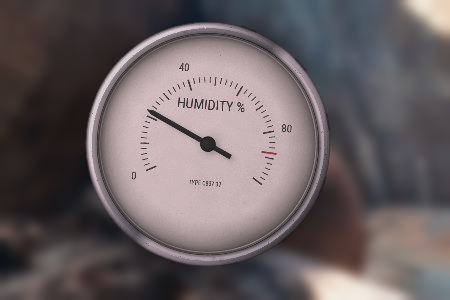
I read {"value": 22, "unit": "%"}
